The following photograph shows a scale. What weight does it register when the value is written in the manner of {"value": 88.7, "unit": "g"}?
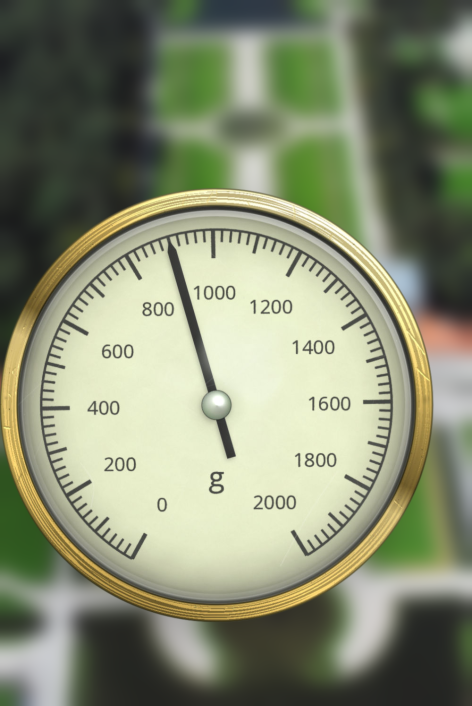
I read {"value": 900, "unit": "g"}
